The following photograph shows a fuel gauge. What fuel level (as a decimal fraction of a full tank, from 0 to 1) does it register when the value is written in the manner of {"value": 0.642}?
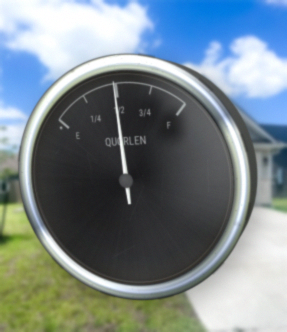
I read {"value": 0.5}
